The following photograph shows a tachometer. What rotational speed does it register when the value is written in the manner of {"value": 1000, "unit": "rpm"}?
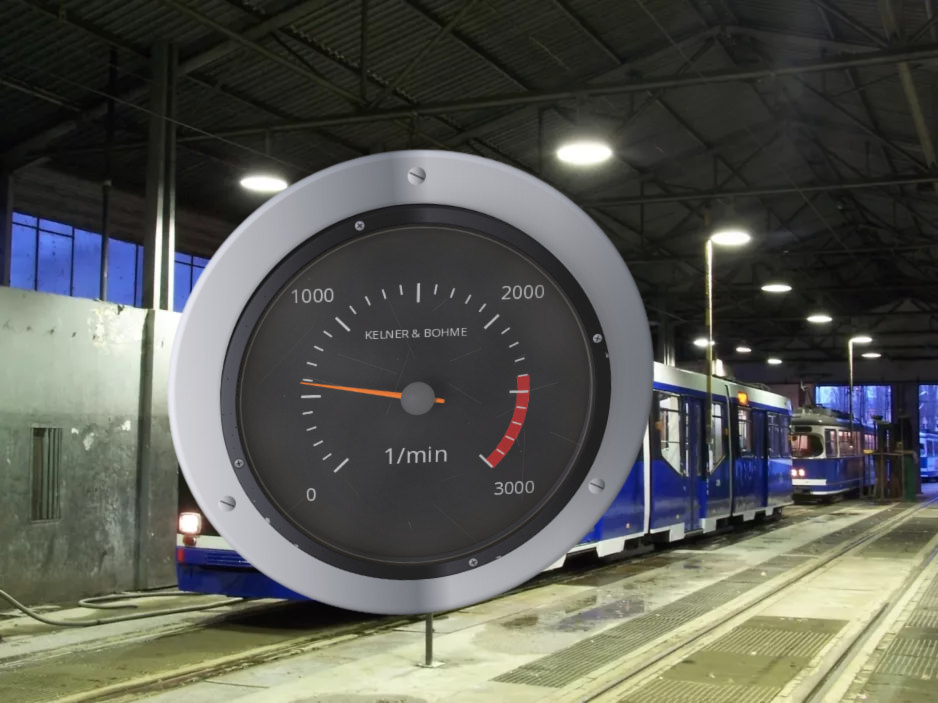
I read {"value": 600, "unit": "rpm"}
